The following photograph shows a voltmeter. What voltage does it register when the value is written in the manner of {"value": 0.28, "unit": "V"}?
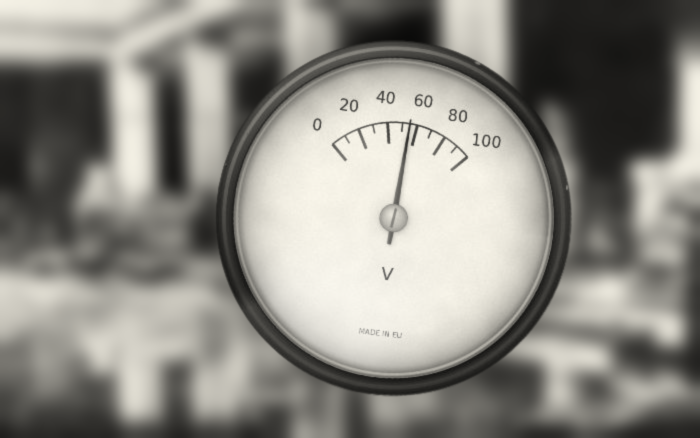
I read {"value": 55, "unit": "V"}
